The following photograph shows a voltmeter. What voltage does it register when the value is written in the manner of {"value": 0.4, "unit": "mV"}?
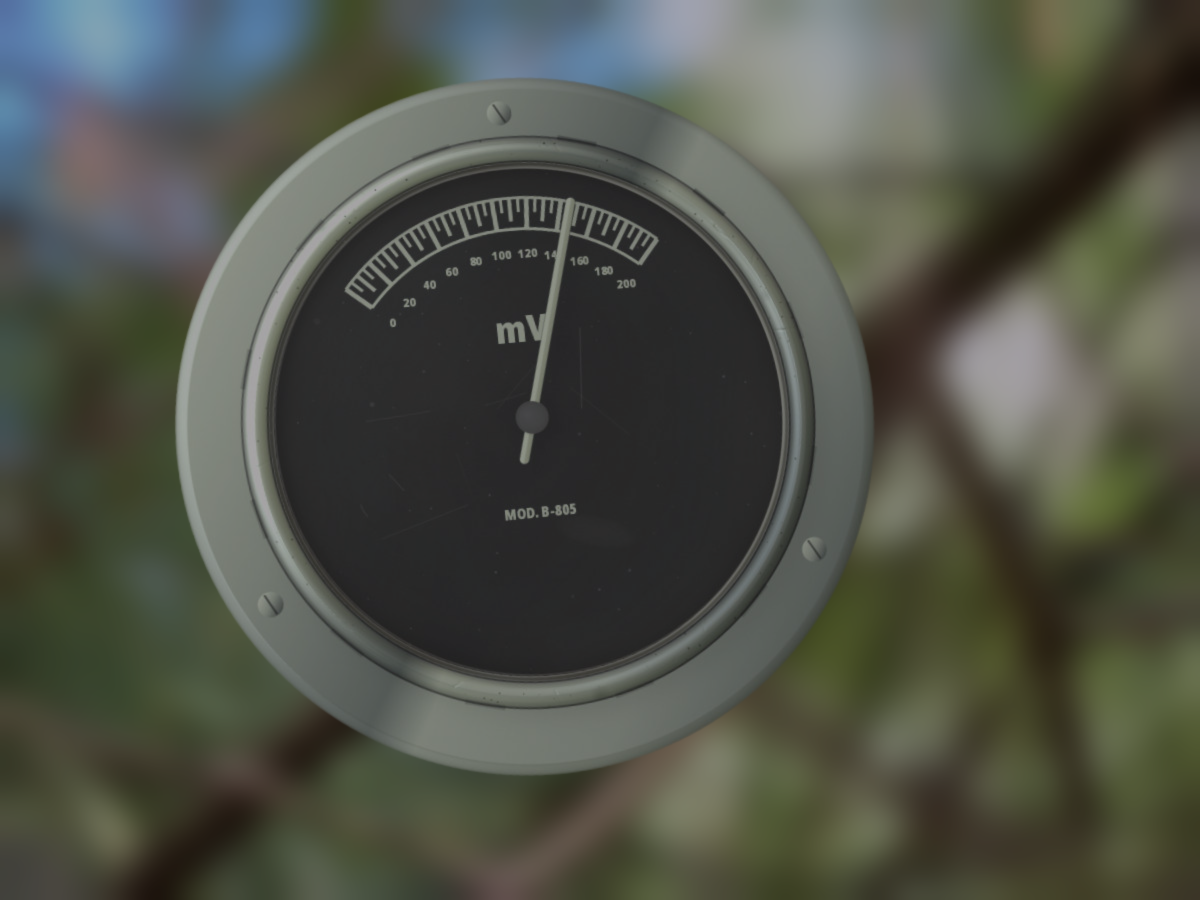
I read {"value": 145, "unit": "mV"}
